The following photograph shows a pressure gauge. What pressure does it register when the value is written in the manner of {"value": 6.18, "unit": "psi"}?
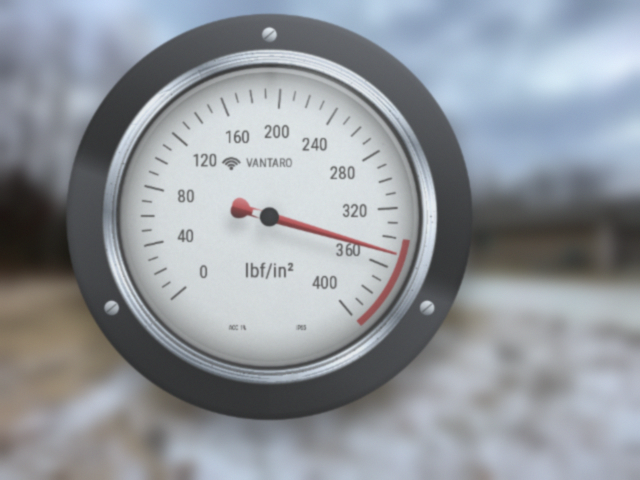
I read {"value": 350, "unit": "psi"}
